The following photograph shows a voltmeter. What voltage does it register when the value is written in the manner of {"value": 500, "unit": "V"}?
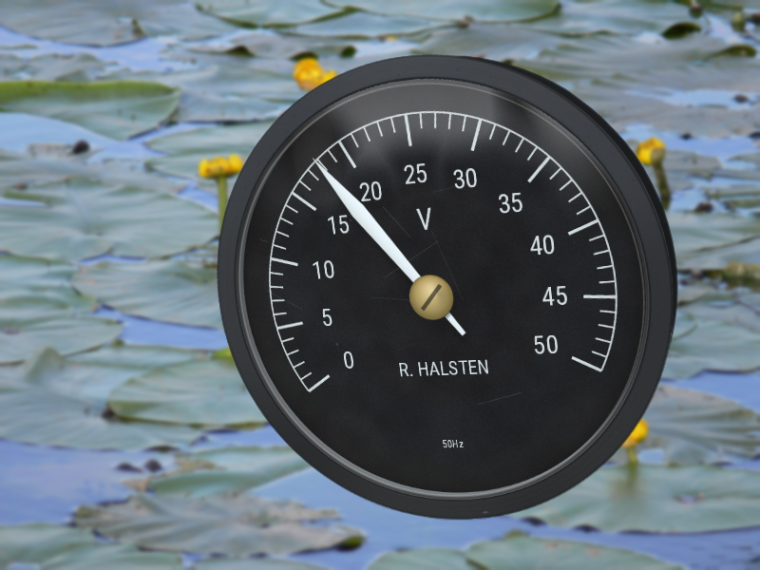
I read {"value": 18, "unit": "V"}
